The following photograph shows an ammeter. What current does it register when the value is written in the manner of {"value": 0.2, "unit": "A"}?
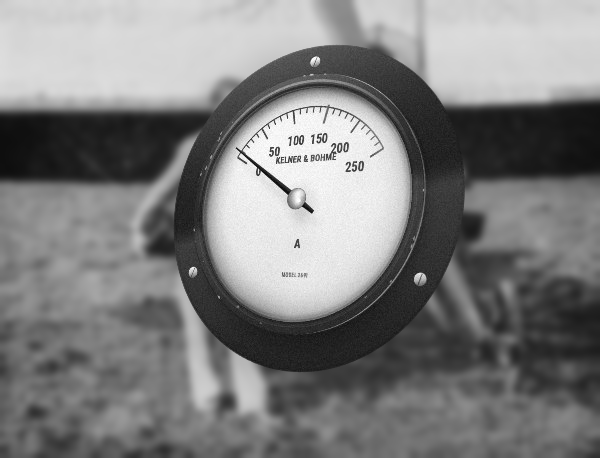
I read {"value": 10, "unit": "A"}
